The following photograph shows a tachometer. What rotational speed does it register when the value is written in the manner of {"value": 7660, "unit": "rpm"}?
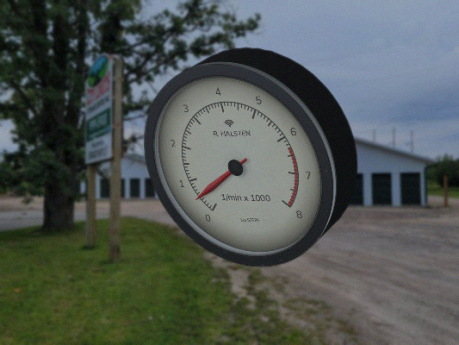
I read {"value": 500, "unit": "rpm"}
